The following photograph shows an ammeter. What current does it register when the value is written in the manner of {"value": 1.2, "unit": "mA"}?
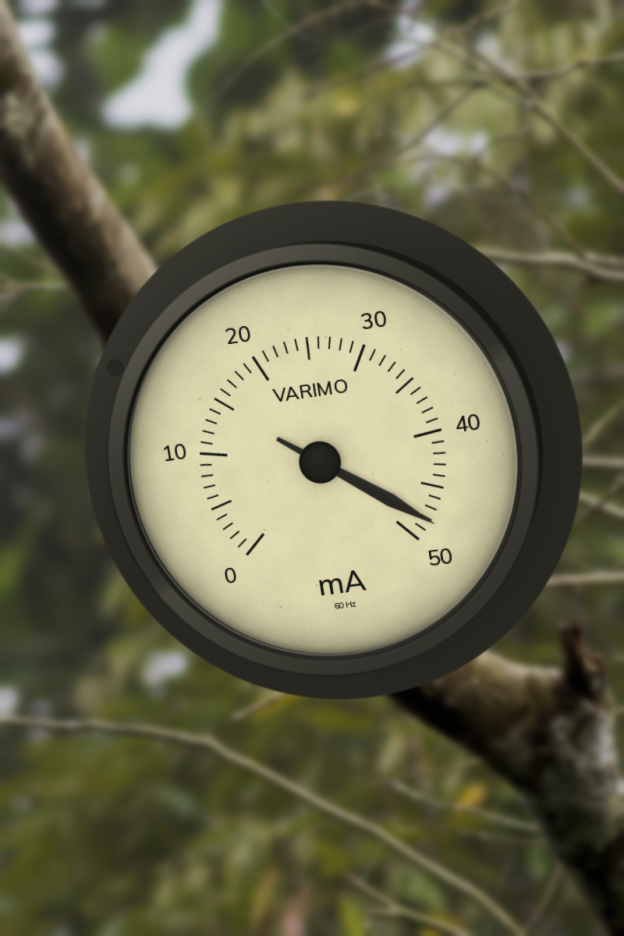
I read {"value": 48, "unit": "mA"}
